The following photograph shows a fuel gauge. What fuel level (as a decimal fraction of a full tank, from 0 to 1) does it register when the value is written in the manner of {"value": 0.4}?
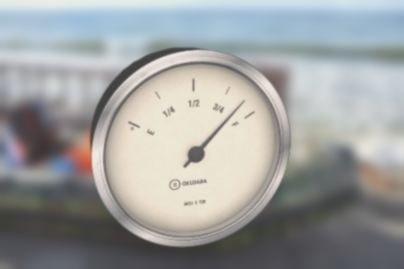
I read {"value": 0.875}
